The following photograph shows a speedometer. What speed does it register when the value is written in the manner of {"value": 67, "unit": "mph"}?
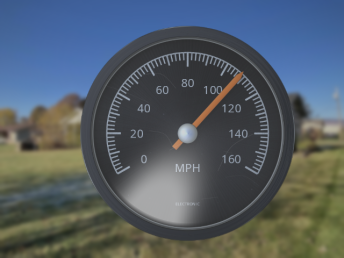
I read {"value": 108, "unit": "mph"}
